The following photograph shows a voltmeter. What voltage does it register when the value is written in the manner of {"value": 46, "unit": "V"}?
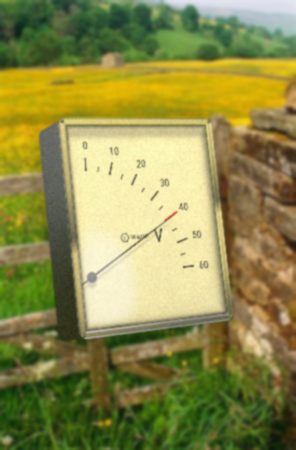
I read {"value": 40, "unit": "V"}
